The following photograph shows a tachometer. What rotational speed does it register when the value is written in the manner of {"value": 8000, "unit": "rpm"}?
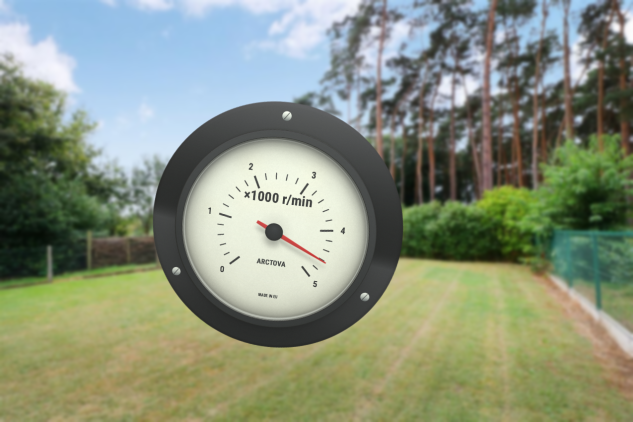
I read {"value": 4600, "unit": "rpm"}
